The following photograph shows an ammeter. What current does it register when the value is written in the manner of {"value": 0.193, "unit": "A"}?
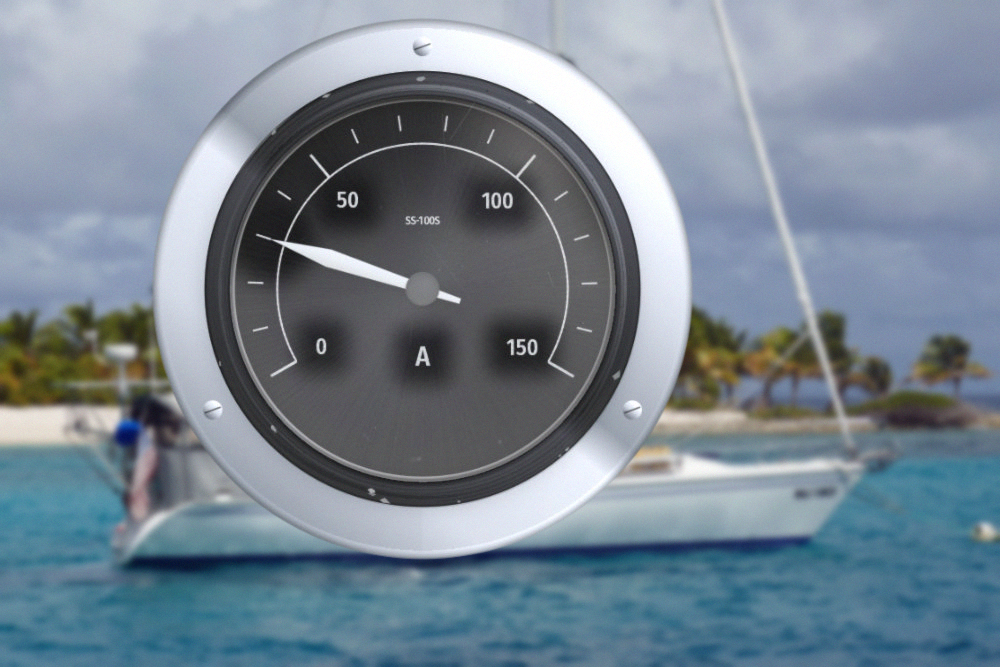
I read {"value": 30, "unit": "A"}
